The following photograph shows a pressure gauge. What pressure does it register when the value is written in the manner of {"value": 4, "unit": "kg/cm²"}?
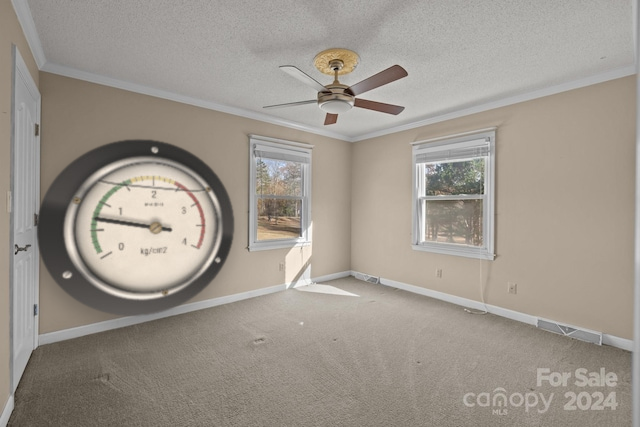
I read {"value": 0.7, "unit": "kg/cm²"}
